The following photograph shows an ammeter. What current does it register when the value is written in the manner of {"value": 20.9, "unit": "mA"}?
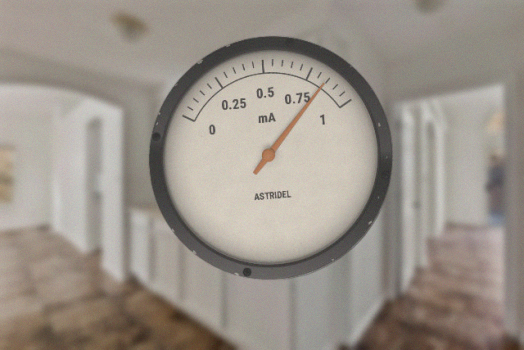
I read {"value": 0.85, "unit": "mA"}
